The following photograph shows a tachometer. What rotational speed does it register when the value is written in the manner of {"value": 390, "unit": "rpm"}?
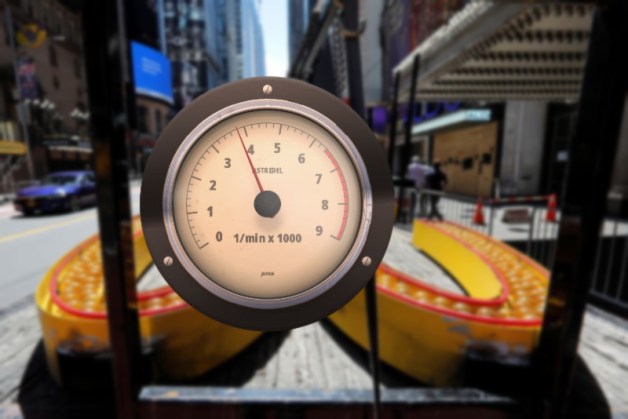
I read {"value": 3800, "unit": "rpm"}
